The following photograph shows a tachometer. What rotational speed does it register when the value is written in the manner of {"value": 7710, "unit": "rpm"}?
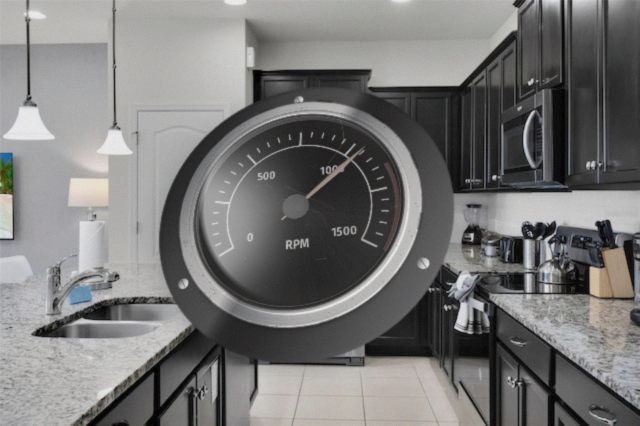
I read {"value": 1050, "unit": "rpm"}
